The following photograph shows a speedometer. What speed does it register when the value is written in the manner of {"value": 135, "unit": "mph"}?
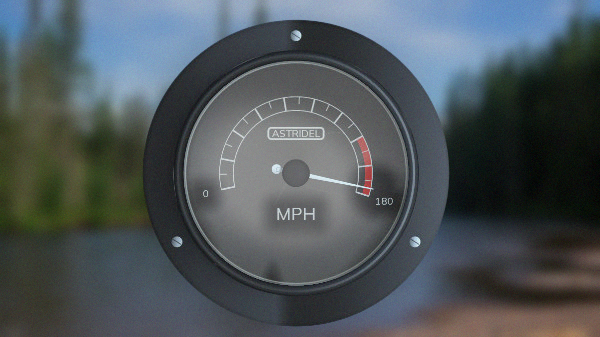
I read {"value": 175, "unit": "mph"}
